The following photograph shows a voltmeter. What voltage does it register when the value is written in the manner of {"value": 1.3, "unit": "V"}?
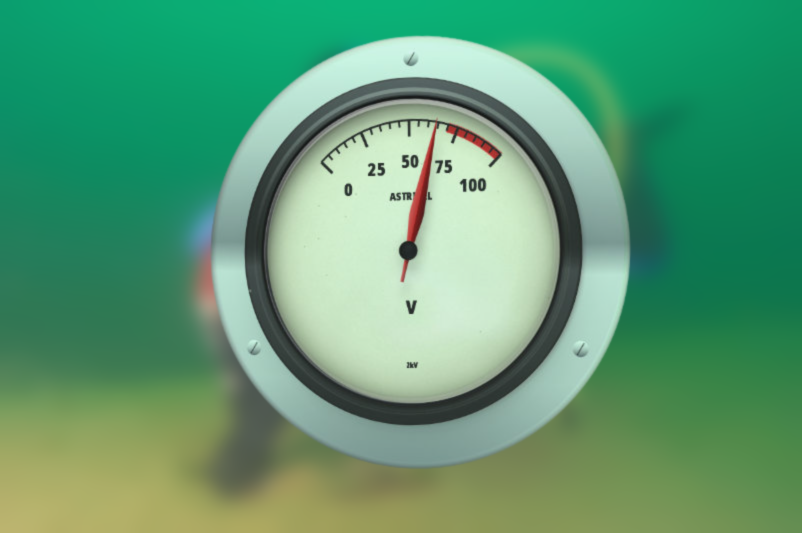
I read {"value": 65, "unit": "V"}
